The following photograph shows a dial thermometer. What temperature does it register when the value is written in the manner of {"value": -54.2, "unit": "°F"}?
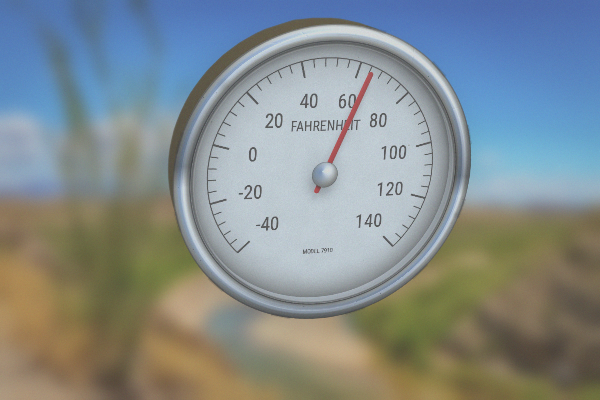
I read {"value": 64, "unit": "°F"}
